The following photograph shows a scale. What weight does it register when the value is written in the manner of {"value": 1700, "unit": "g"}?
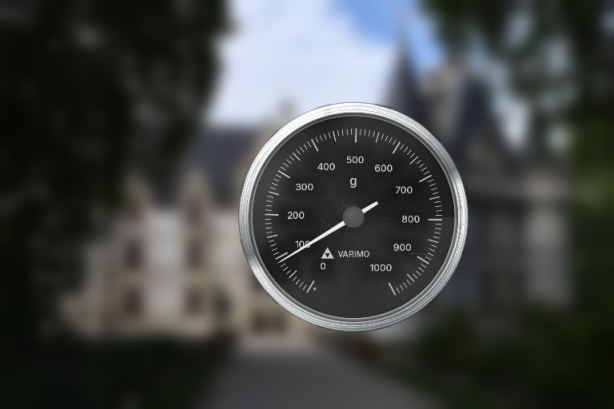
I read {"value": 90, "unit": "g"}
